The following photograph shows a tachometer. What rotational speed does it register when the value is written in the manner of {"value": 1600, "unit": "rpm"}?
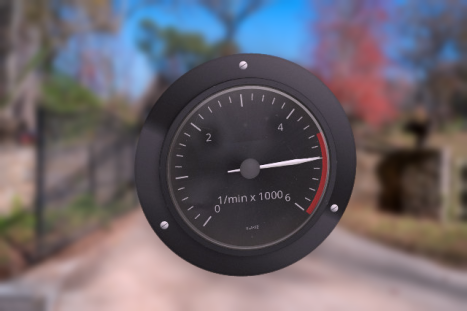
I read {"value": 5000, "unit": "rpm"}
